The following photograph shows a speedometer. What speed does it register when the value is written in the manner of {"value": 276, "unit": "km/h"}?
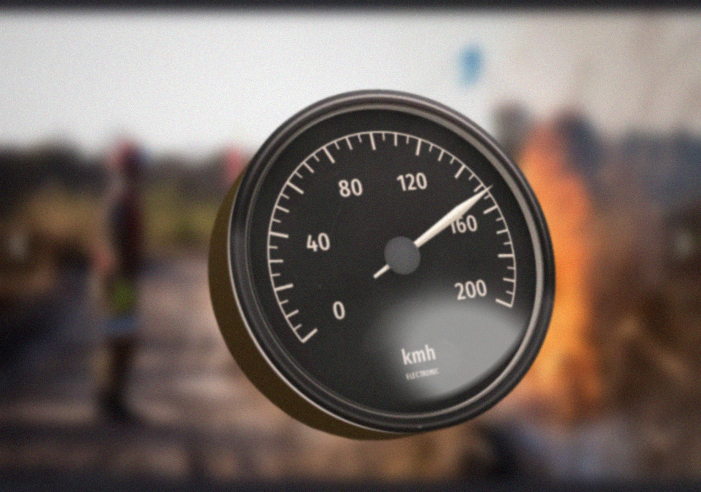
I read {"value": 152.5, "unit": "km/h"}
